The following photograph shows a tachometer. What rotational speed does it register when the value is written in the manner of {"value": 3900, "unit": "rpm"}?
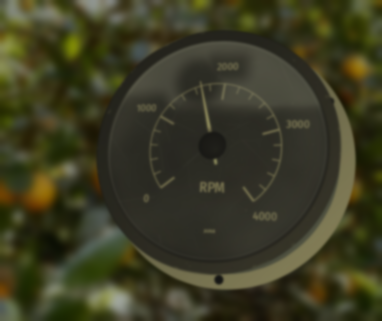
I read {"value": 1700, "unit": "rpm"}
